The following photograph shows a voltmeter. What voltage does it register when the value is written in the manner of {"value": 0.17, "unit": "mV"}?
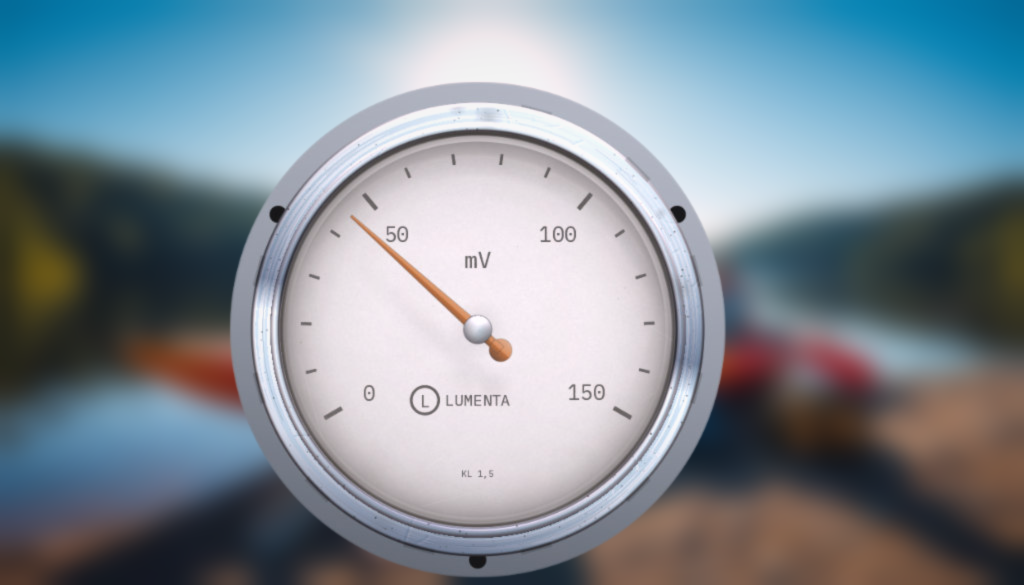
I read {"value": 45, "unit": "mV"}
